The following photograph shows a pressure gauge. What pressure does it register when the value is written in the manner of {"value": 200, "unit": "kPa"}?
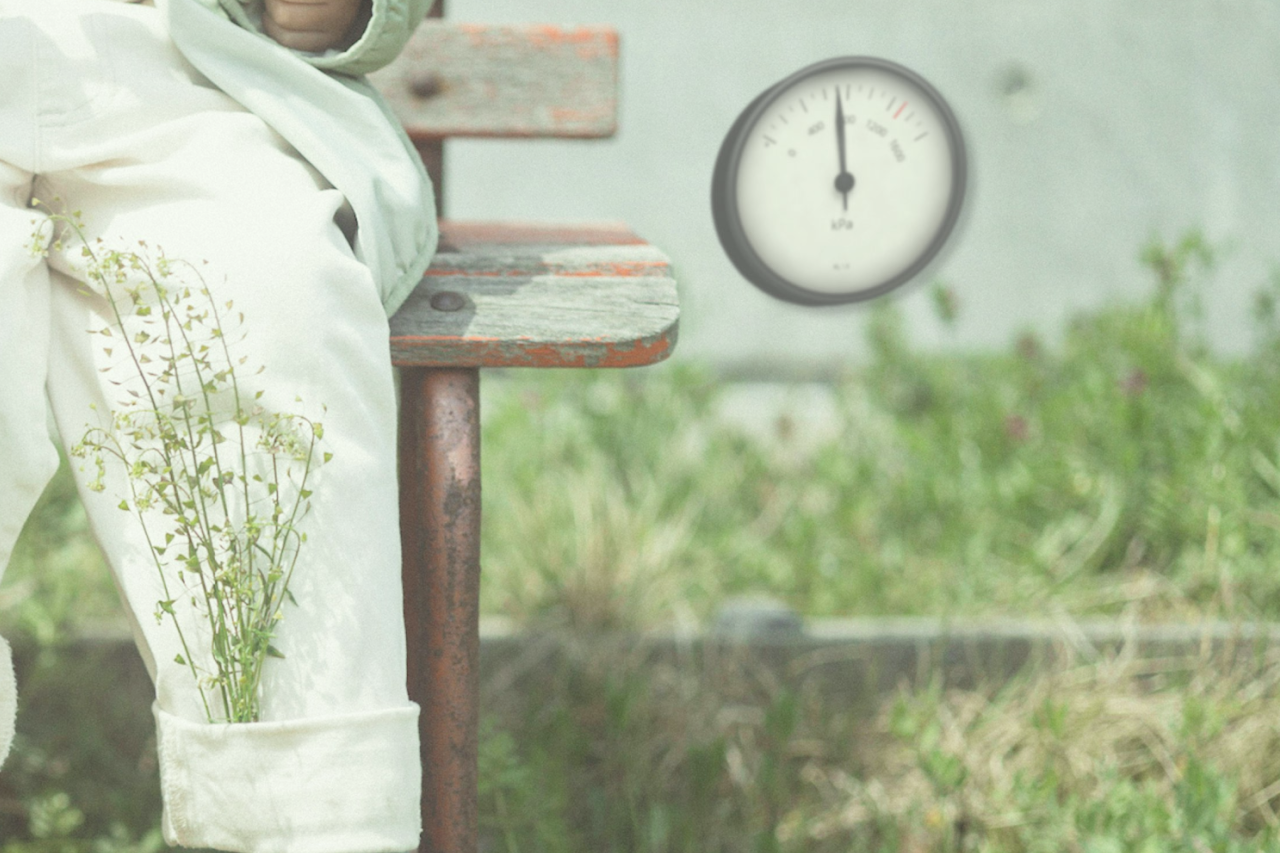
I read {"value": 700, "unit": "kPa"}
